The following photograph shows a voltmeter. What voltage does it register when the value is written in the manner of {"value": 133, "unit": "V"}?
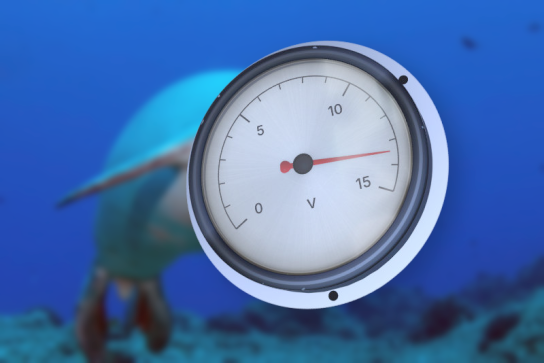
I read {"value": 13.5, "unit": "V"}
